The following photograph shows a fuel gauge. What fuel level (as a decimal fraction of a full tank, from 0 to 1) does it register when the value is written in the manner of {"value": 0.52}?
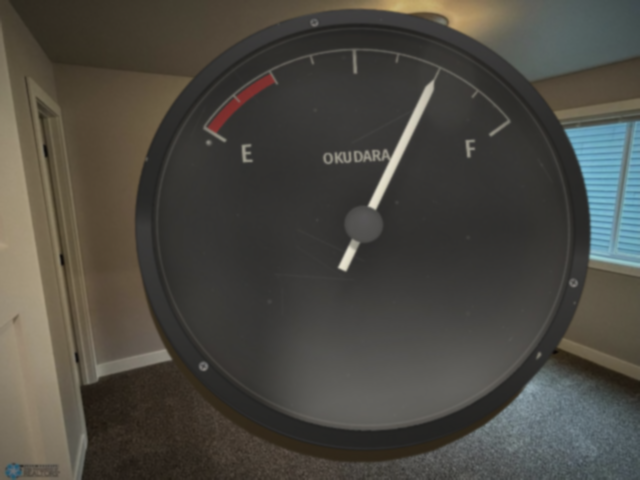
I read {"value": 0.75}
